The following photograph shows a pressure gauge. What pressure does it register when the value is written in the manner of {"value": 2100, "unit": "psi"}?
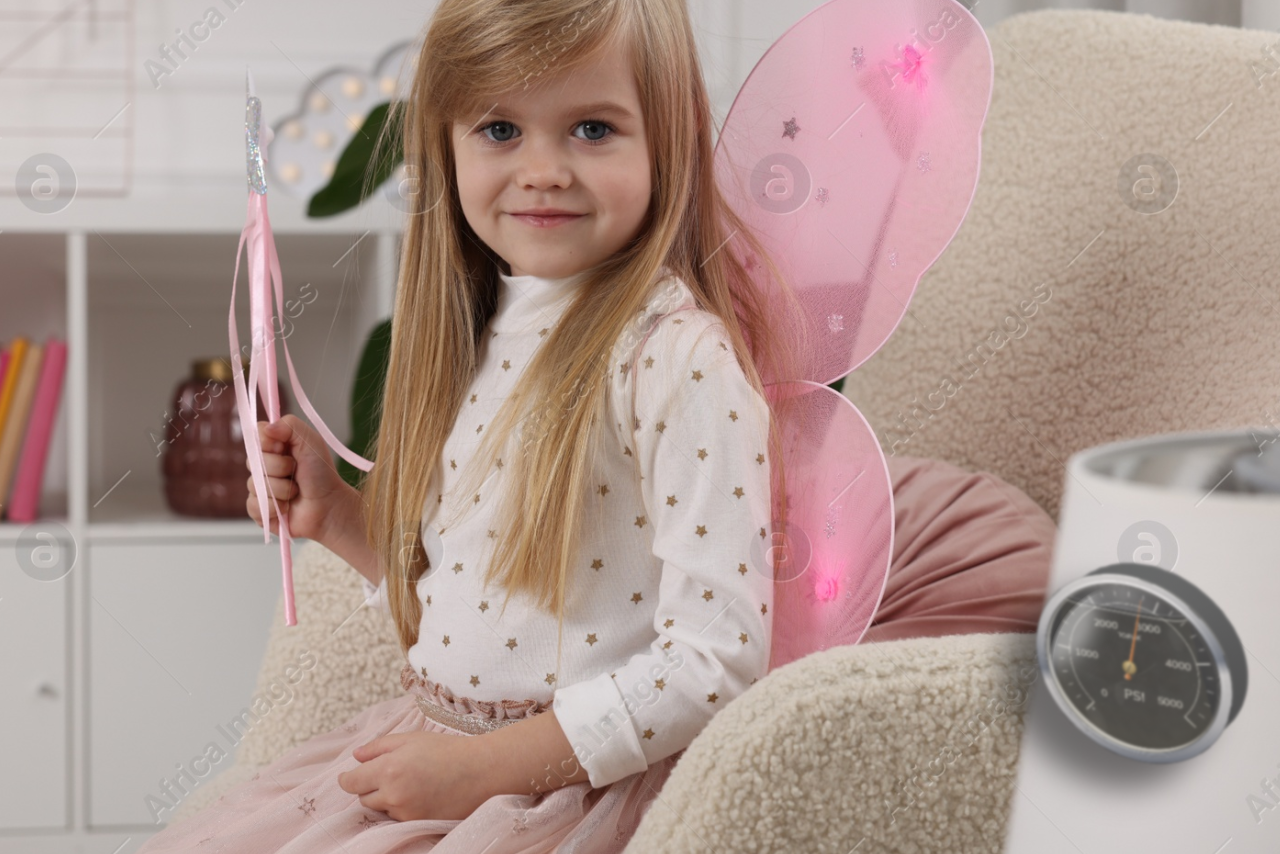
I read {"value": 2800, "unit": "psi"}
